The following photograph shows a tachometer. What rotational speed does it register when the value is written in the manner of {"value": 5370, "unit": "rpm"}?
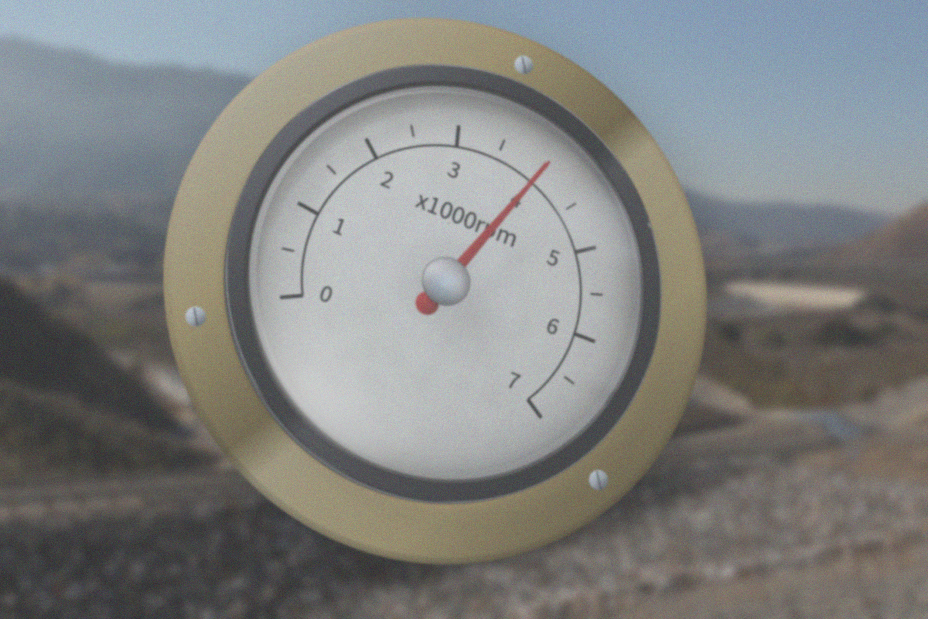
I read {"value": 4000, "unit": "rpm"}
